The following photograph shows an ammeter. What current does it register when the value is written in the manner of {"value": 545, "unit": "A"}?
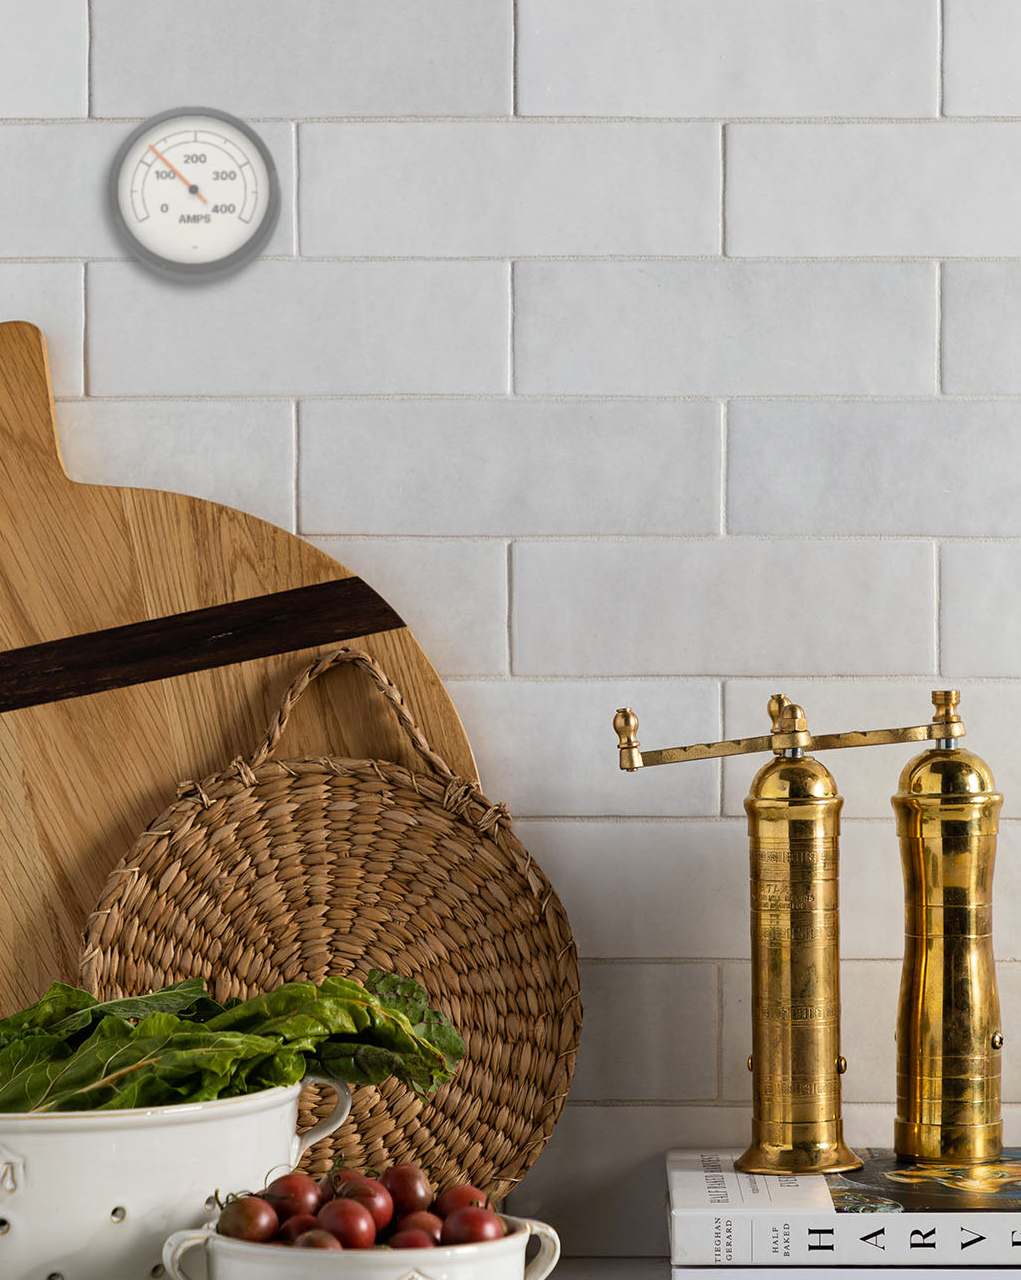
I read {"value": 125, "unit": "A"}
